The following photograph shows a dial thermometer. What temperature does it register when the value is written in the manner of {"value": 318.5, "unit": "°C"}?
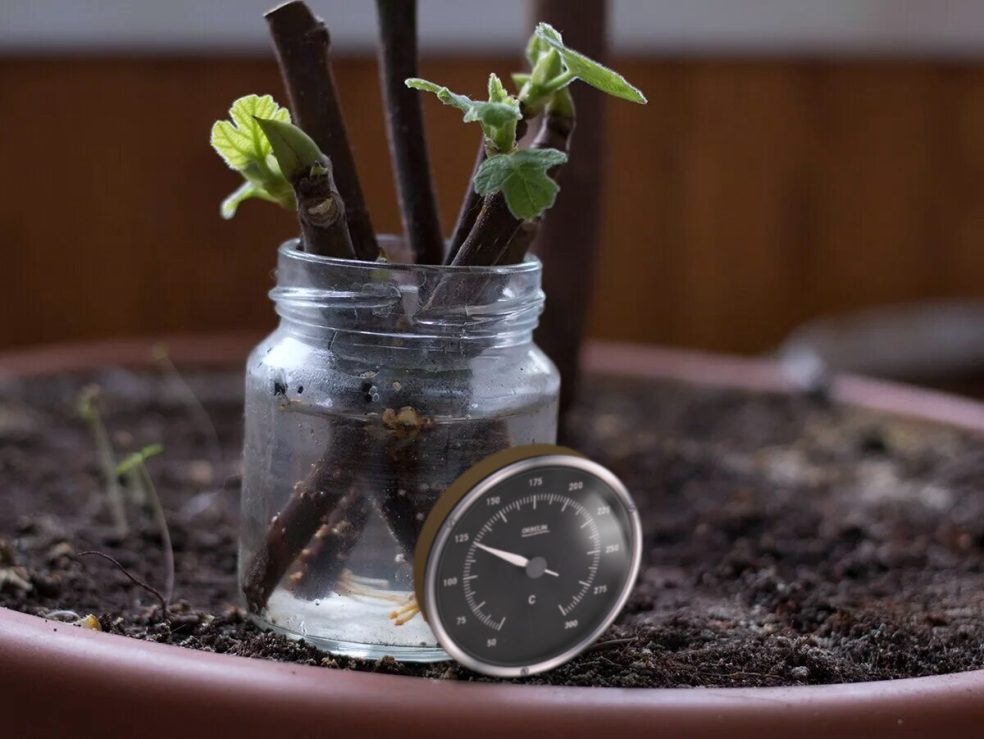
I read {"value": 125, "unit": "°C"}
